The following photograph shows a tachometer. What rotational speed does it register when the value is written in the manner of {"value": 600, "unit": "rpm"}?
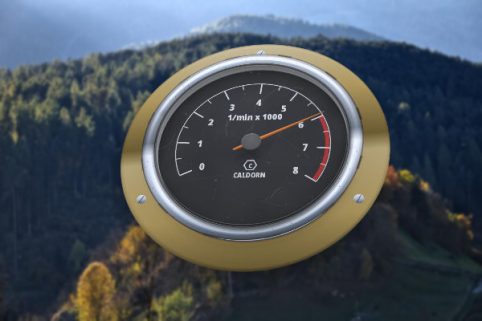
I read {"value": 6000, "unit": "rpm"}
